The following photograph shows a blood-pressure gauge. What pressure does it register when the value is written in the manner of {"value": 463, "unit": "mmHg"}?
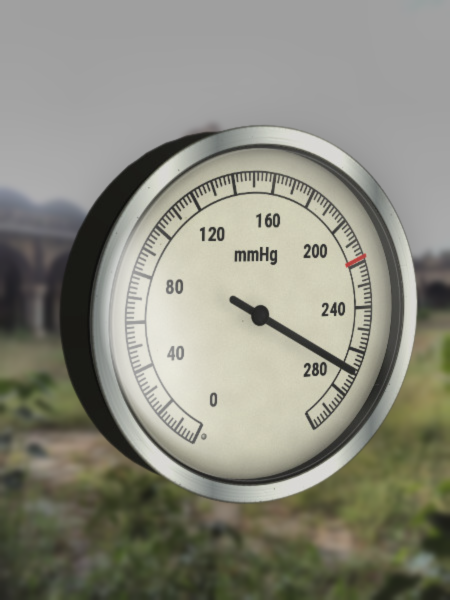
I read {"value": 270, "unit": "mmHg"}
